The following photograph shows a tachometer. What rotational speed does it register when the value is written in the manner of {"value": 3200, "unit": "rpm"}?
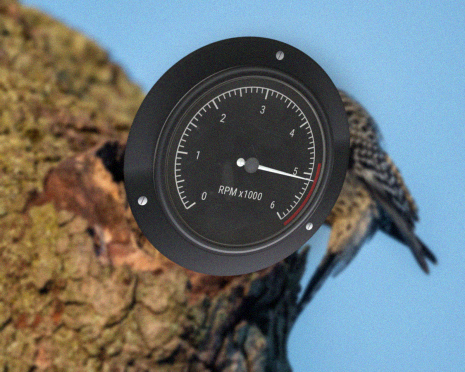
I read {"value": 5100, "unit": "rpm"}
